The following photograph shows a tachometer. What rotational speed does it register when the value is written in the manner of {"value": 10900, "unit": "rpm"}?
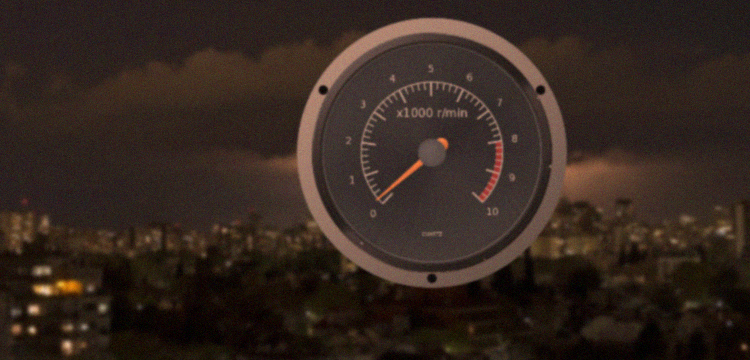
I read {"value": 200, "unit": "rpm"}
